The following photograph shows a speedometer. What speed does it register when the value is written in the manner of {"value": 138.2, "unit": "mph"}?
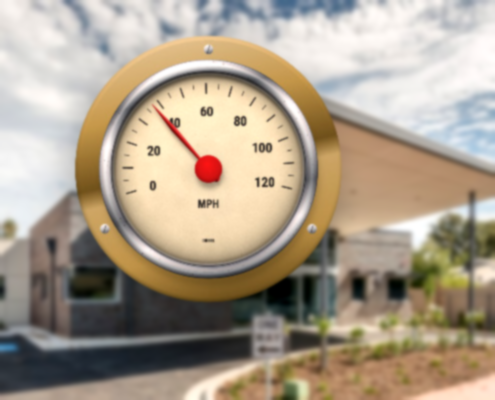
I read {"value": 37.5, "unit": "mph"}
